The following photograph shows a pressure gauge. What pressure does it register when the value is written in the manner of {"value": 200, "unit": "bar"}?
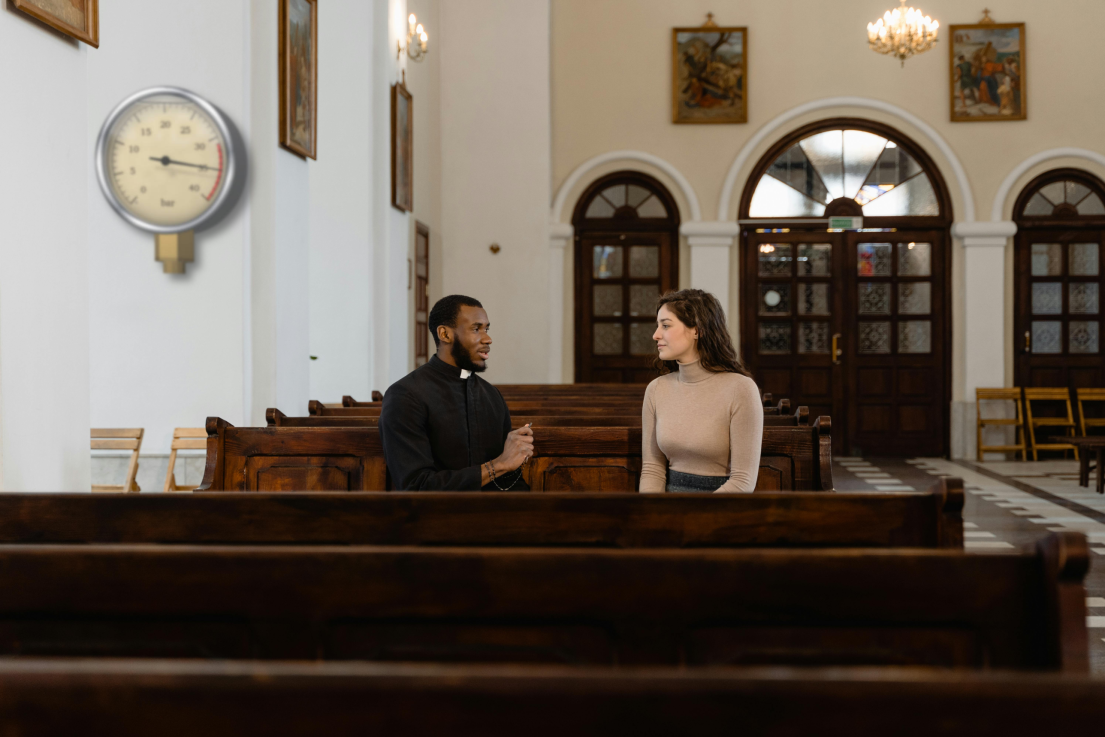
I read {"value": 35, "unit": "bar"}
